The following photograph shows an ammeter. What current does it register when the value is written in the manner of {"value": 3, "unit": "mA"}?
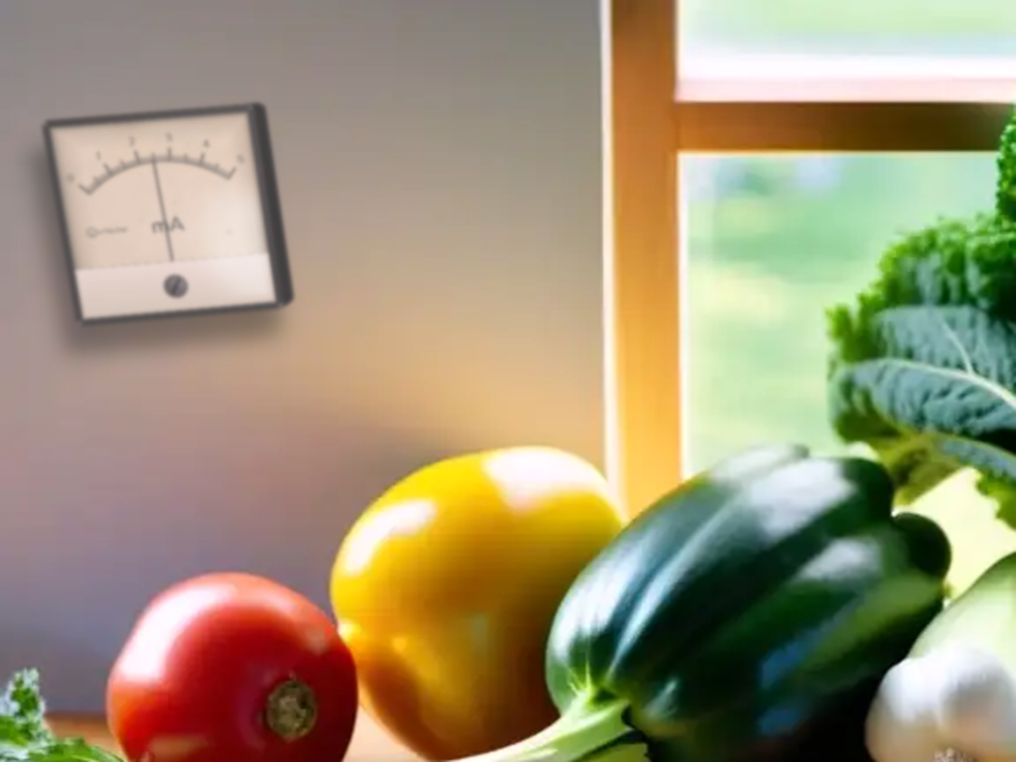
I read {"value": 2.5, "unit": "mA"}
